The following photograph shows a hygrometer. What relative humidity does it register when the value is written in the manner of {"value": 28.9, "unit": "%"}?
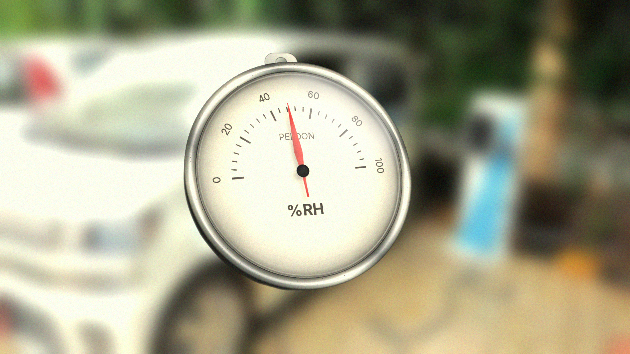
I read {"value": 48, "unit": "%"}
